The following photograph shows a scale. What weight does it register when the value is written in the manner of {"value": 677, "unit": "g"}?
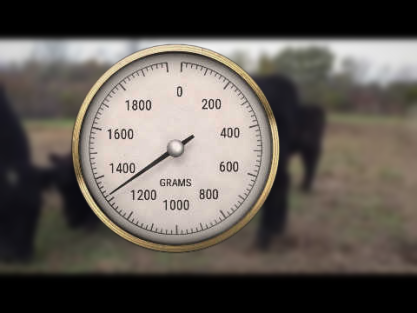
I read {"value": 1320, "unit": "g"}
